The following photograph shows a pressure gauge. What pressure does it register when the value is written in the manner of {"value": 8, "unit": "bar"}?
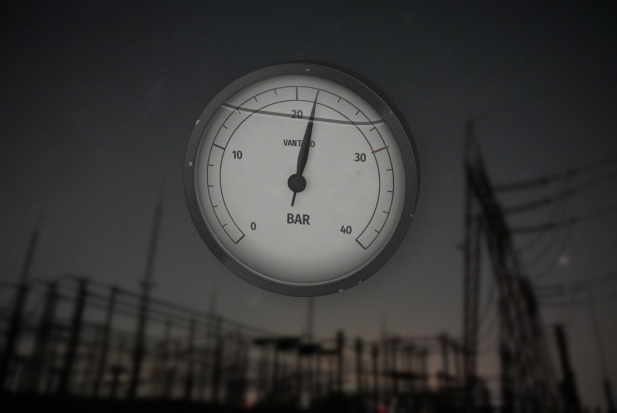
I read {"value": 22, "unit": "bar"}
